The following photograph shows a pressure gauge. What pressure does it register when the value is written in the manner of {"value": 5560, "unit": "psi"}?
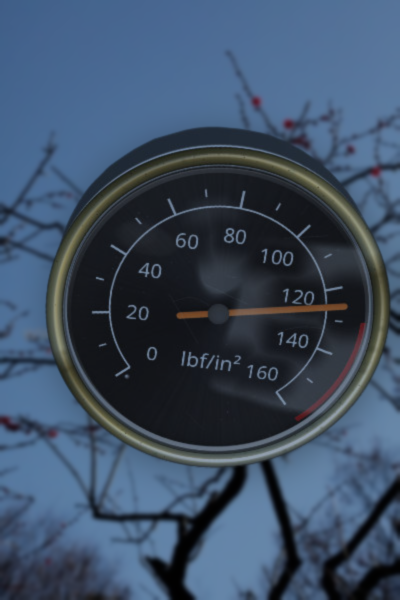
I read {"value": 125, "unit": "psi"}
